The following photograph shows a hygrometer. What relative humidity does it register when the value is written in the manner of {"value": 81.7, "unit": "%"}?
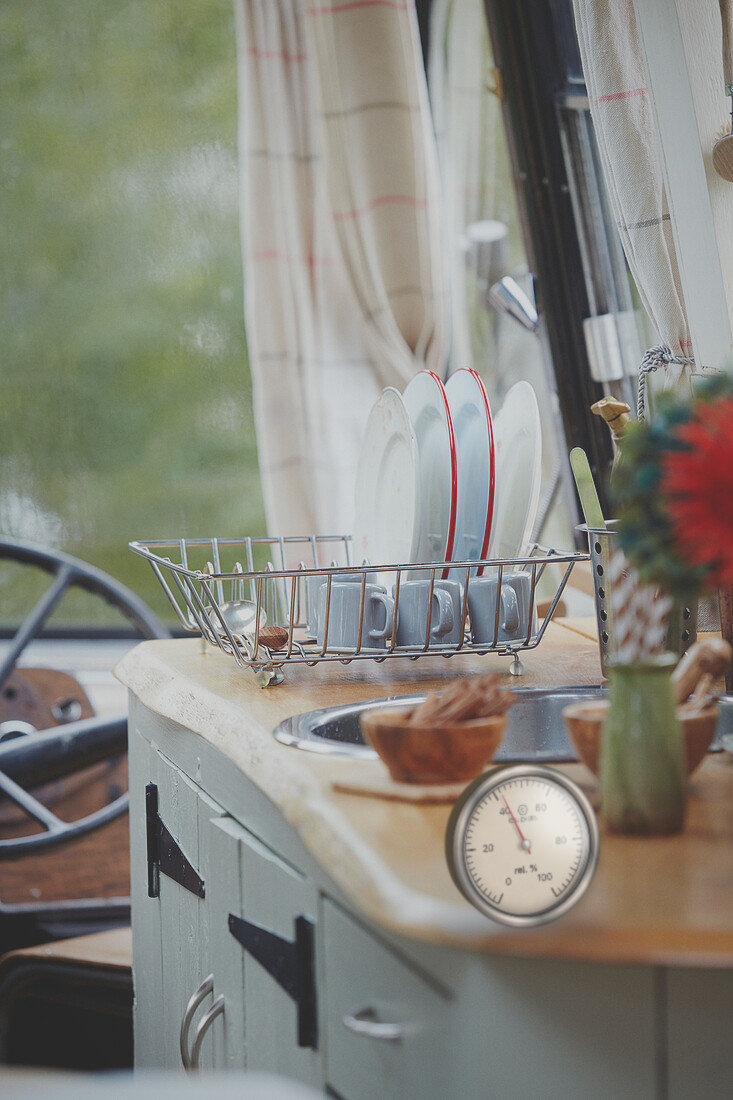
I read {"value": 42, "unit": "%"}
